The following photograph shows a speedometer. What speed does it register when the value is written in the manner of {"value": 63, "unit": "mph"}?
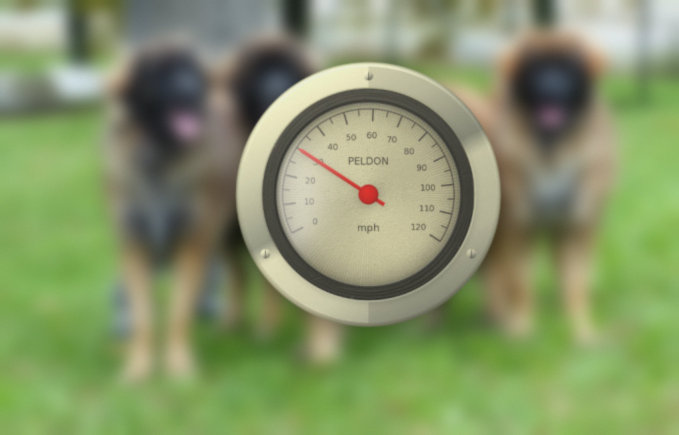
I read {"value": 30, "unit": "mph"}
